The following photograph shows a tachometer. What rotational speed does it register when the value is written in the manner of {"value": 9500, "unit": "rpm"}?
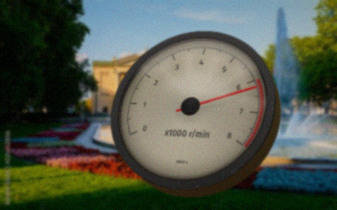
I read {"value": 6250, "unit": "rpm"}
